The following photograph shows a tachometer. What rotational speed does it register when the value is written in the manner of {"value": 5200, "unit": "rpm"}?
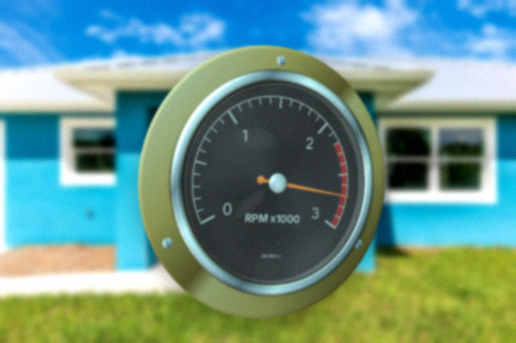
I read {"value": 2700, "unit": "rpm"}
